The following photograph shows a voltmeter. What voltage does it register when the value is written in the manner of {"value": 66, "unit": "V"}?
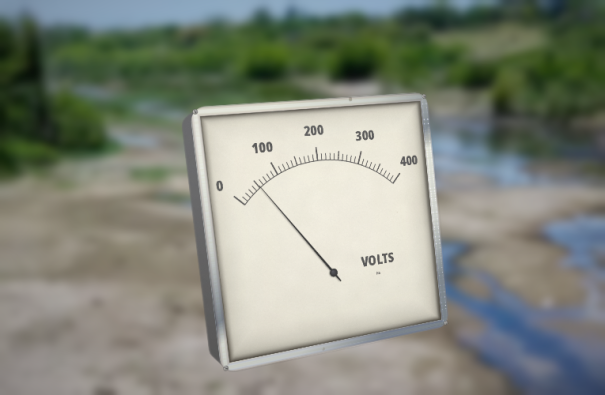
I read {"value": 50, "unit": "V"}
